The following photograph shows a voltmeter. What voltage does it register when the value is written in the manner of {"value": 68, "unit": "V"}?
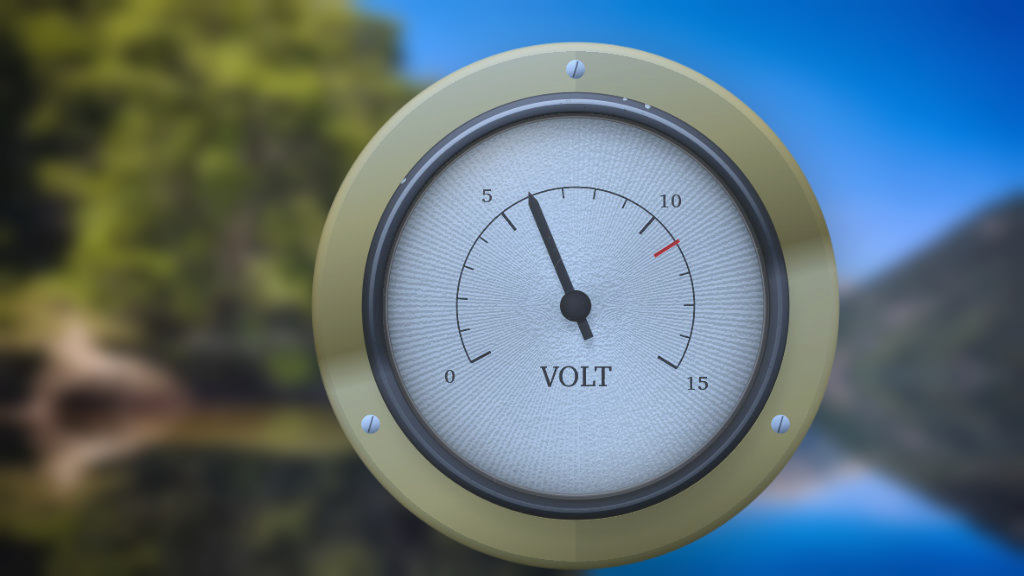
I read {"value": 6, "unit": "V"}
